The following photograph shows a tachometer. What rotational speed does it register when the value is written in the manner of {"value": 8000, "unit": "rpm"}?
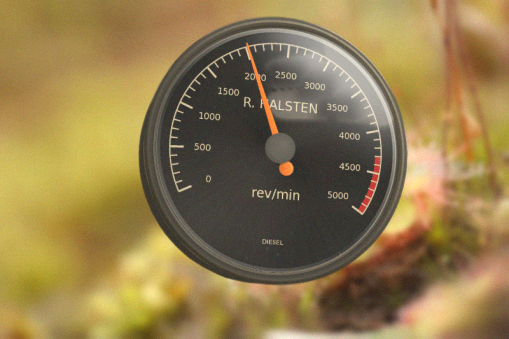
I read {"value": 2000, "unit": "rpm"}
